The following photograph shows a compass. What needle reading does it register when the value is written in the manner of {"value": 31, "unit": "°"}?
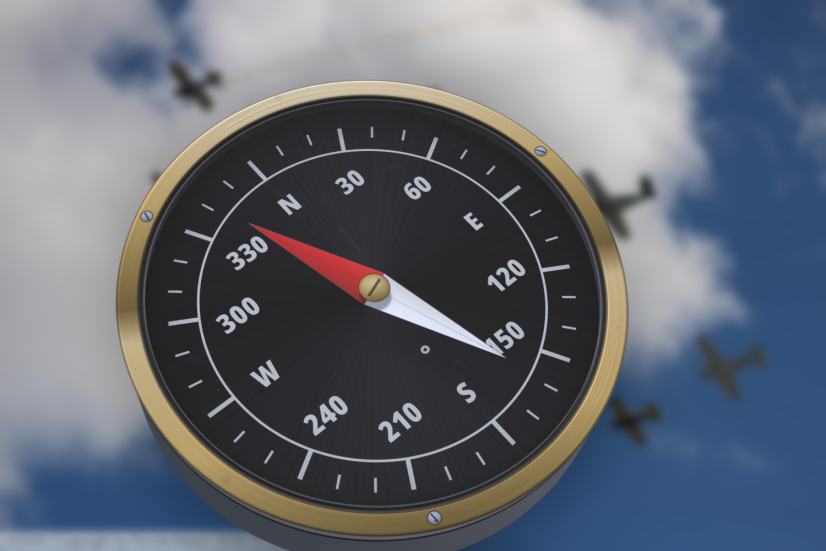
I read {"value": 340, "unit": "°"}
